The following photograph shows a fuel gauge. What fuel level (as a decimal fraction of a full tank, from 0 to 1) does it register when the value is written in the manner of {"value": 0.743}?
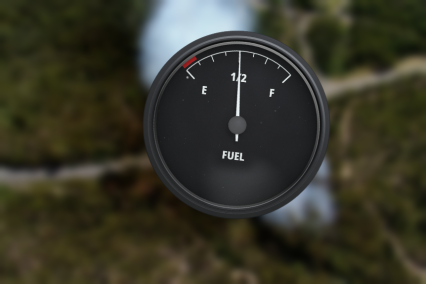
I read {"value": 0.5}
